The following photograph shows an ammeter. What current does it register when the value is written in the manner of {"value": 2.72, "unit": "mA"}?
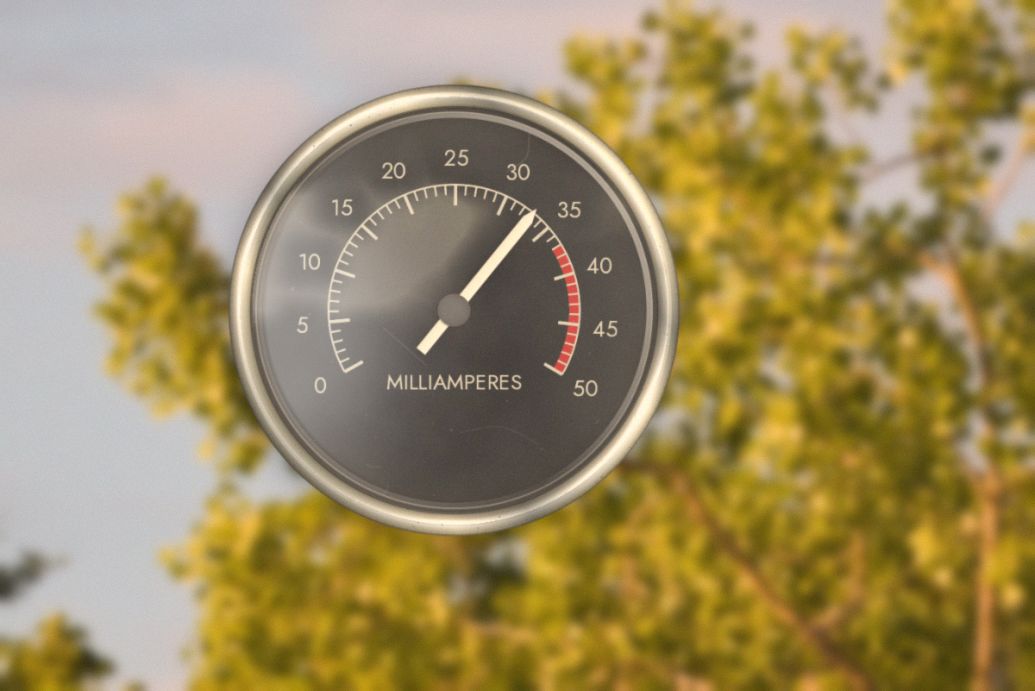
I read {"value": 33, "unit": "mA"}
